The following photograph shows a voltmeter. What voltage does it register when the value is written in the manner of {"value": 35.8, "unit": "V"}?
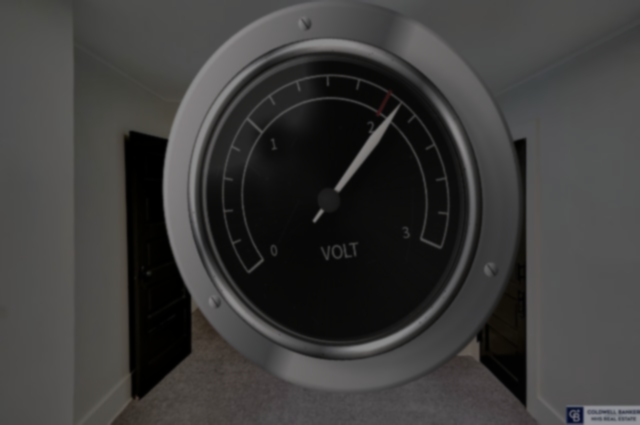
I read {"value": 2.1, "unit": "V"}
